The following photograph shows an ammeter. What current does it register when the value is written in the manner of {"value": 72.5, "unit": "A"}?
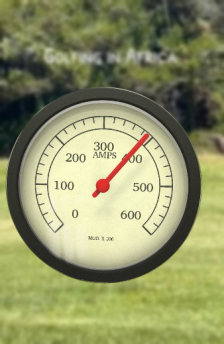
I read {"value": 390, "unit": "A"}
